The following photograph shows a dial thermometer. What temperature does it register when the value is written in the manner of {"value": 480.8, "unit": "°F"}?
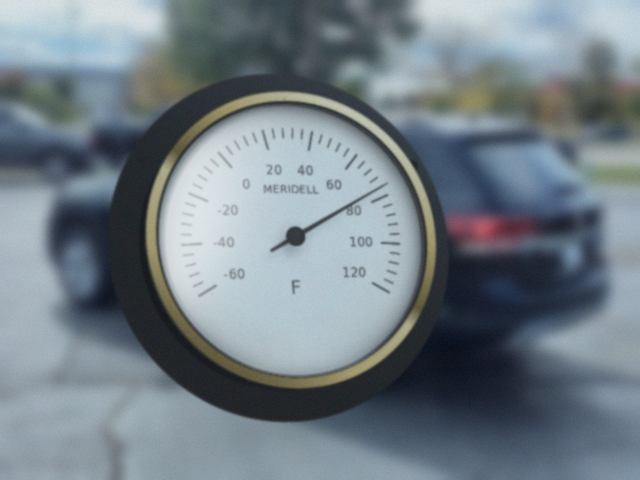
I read {"value": 76, "unit": "°F"}
